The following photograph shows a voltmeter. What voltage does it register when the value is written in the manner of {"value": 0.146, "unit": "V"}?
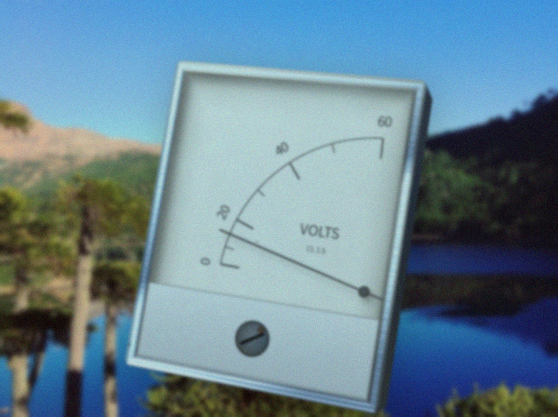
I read {"value": 15, "unit": "V"}
